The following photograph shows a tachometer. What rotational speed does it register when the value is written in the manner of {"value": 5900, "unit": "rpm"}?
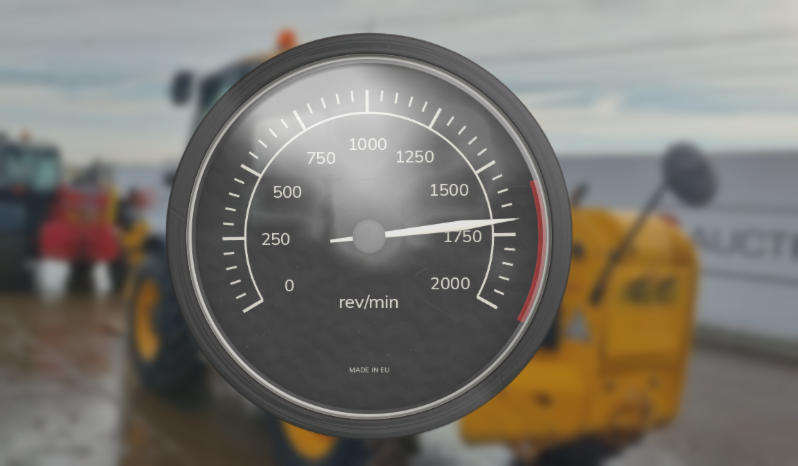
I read {"value": 1700, "unit": "rpm"}
